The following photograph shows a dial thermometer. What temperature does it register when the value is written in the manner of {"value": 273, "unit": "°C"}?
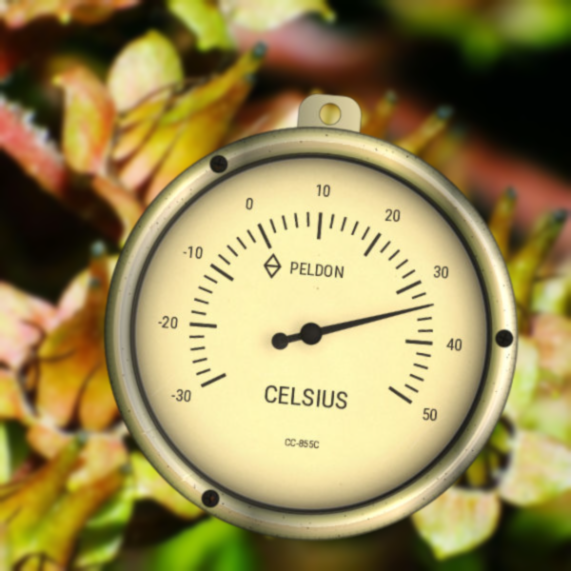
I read {"value": 34, "unit": "°C"}
